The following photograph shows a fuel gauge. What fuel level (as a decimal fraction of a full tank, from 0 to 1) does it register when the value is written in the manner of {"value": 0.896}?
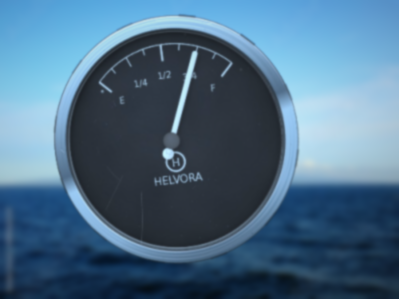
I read {"value": 0.75}
